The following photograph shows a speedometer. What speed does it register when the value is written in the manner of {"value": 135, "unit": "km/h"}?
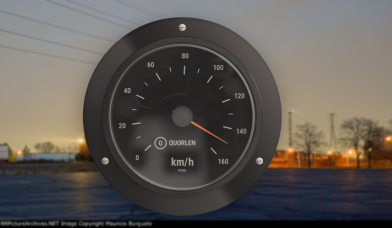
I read {"value": 150, "unit": "km/h"}
